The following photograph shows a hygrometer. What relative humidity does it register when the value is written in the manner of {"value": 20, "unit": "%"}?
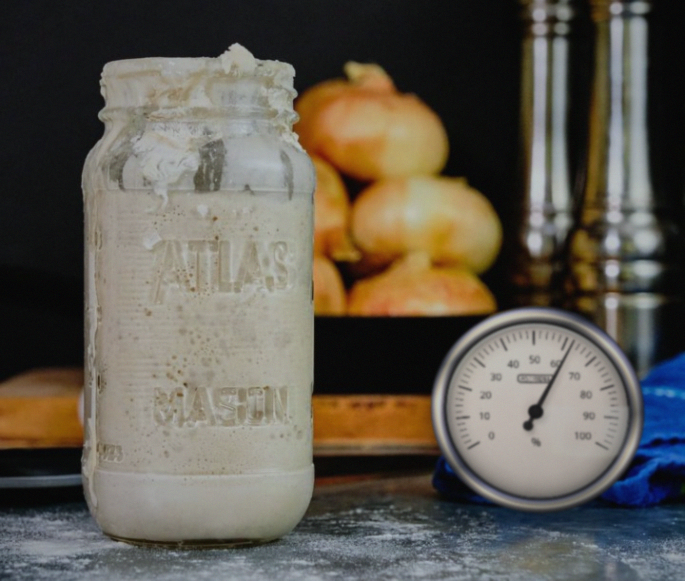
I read {"value": 62, "unit": "%"}
